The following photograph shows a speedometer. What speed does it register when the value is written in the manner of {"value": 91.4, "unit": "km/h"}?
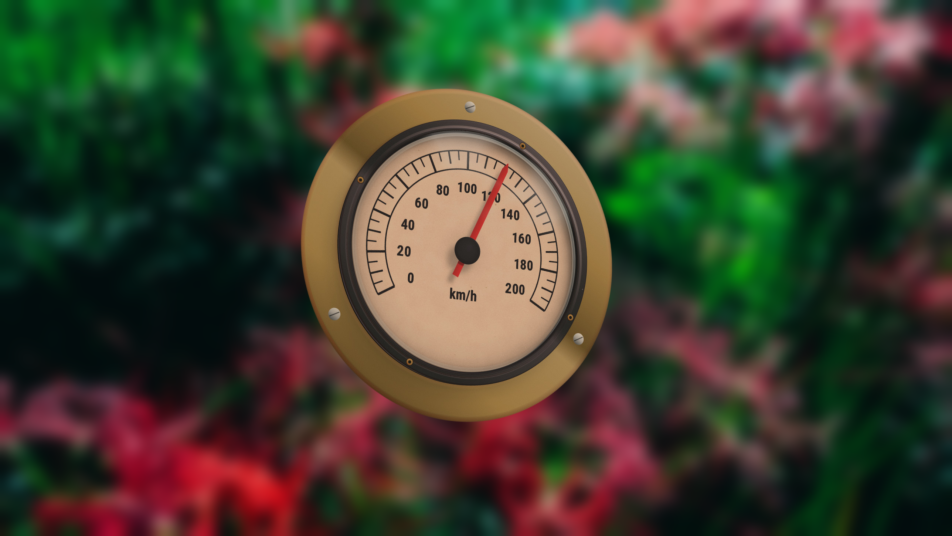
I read {"value": 120, "unit": "km/h"}
